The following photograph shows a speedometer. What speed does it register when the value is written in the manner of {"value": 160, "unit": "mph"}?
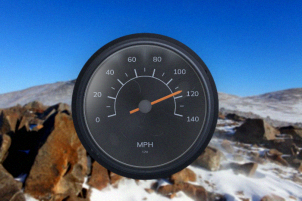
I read {"value": 115, "unit": "mph"}
